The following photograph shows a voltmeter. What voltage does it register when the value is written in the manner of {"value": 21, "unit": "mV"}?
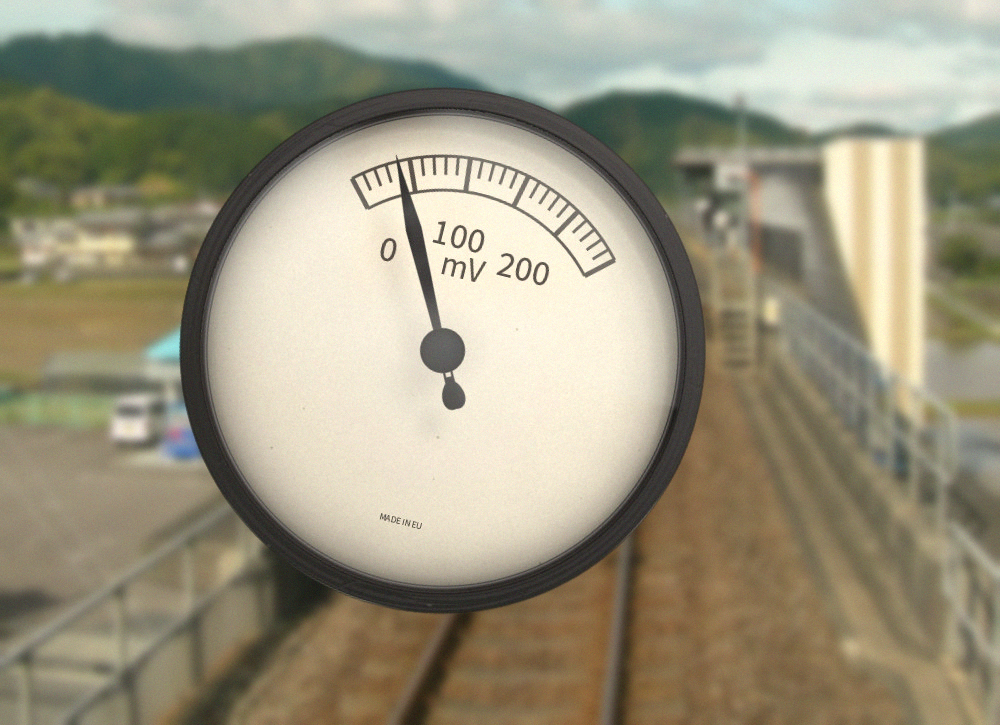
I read {"value": 40, "unit": "mV"}
